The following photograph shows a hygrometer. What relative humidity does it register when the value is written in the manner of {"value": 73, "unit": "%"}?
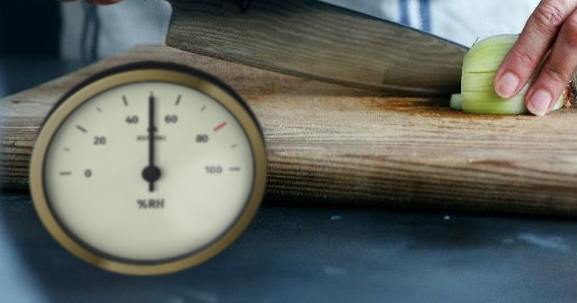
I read {"value": 50, "unit": "%"}
